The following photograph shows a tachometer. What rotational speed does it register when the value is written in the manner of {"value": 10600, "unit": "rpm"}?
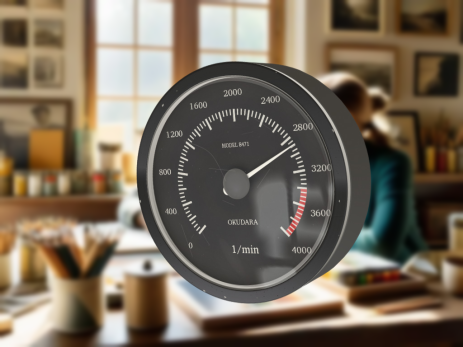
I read {"value": 2900, "unit": "rpm"}
